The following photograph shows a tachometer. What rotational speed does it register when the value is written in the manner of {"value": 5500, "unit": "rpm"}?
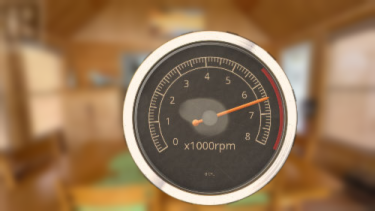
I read {"value": 6500, "unit": "rpm"}
